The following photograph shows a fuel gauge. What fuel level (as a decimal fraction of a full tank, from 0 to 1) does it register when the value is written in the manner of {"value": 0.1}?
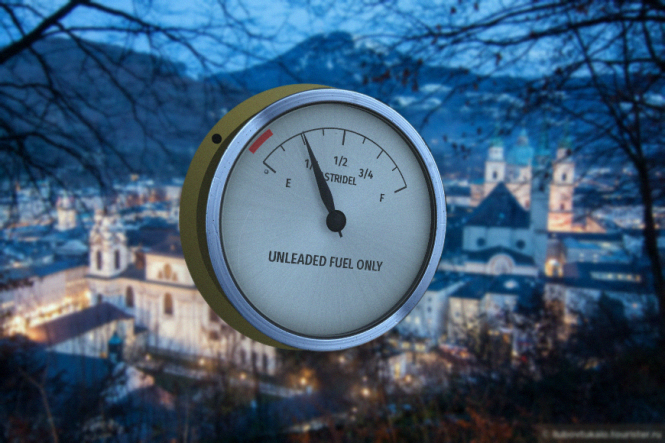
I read {"value": 0.25}
